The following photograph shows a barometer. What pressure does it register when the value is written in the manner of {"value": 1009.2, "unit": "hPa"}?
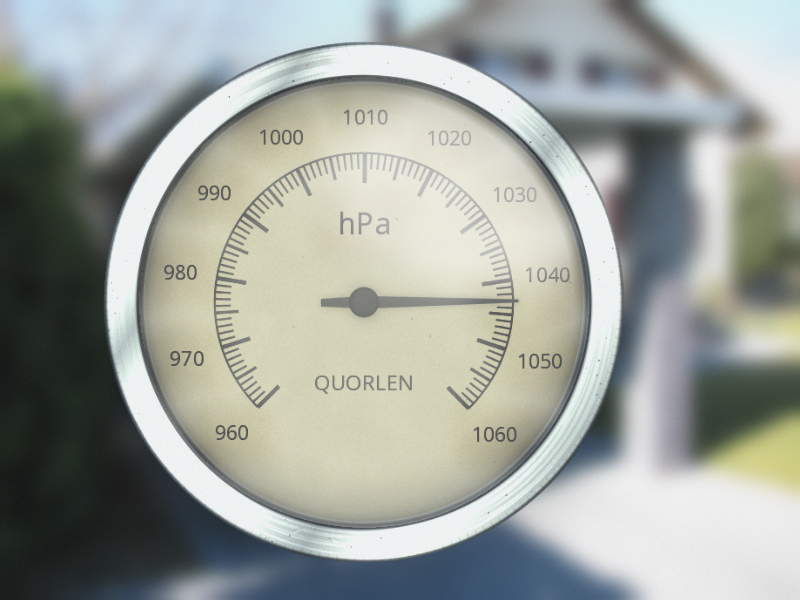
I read {"value": 1043, "unit": "hPa"}
